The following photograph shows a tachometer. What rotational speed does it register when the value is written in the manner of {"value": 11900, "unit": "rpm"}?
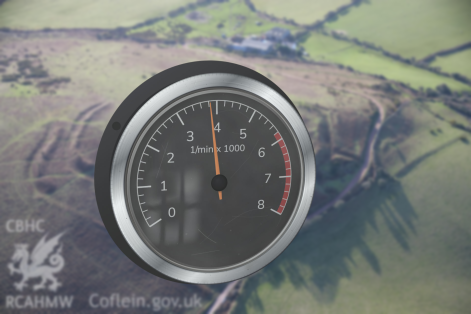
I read {"value": 3800, "unit": "rpm"}
